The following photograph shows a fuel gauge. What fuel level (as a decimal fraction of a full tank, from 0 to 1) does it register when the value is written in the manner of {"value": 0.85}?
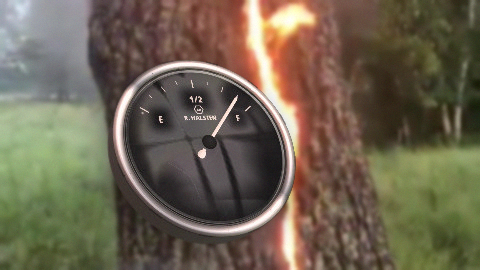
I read {"value": 0.875}
